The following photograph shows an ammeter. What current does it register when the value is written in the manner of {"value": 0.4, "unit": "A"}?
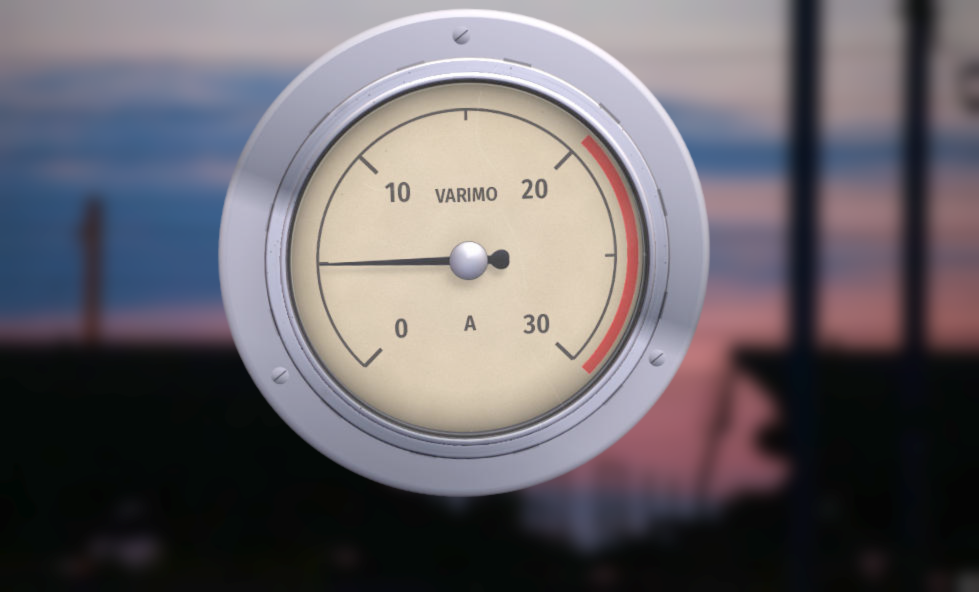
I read {"value": 5, "unit": "A"}
